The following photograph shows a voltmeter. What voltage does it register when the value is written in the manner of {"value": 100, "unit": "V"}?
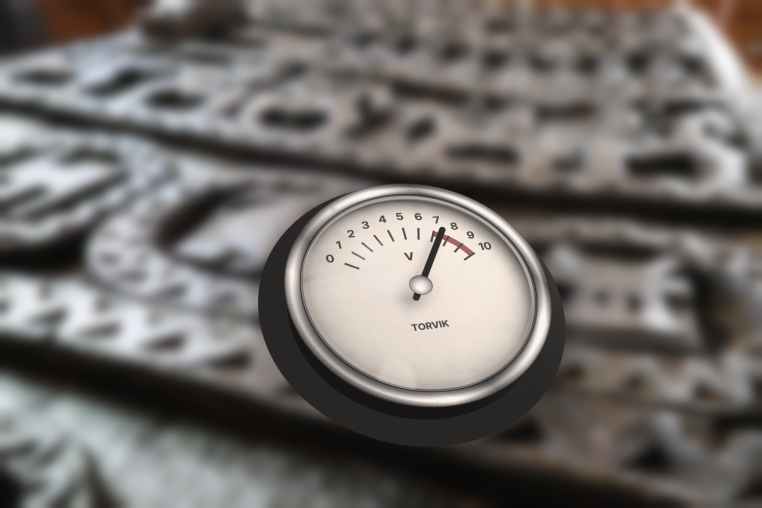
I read {"value": 7.5, "unit": "V"}
